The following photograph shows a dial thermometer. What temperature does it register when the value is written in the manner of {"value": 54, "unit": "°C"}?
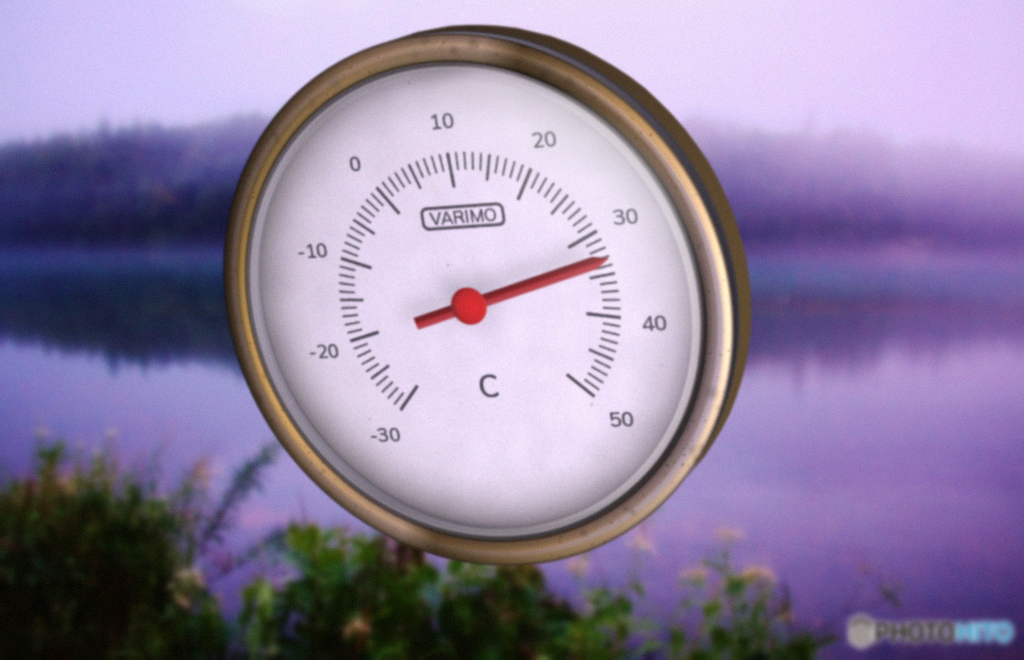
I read {"value": 33, "unit": "°C"}
